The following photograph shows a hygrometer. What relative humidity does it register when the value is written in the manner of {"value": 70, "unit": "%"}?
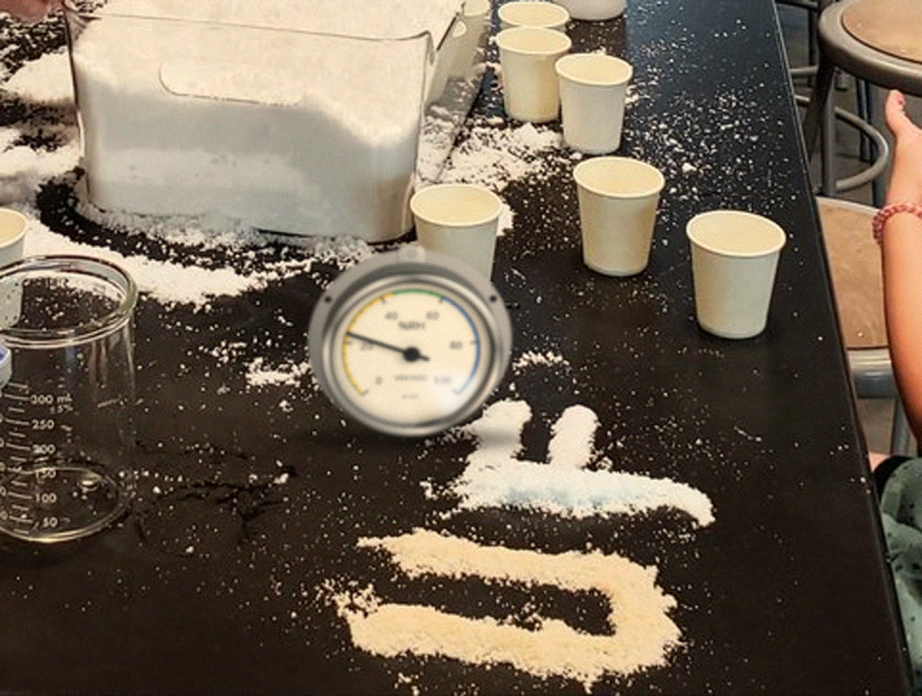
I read {"value": 24, "unit": "%"}
